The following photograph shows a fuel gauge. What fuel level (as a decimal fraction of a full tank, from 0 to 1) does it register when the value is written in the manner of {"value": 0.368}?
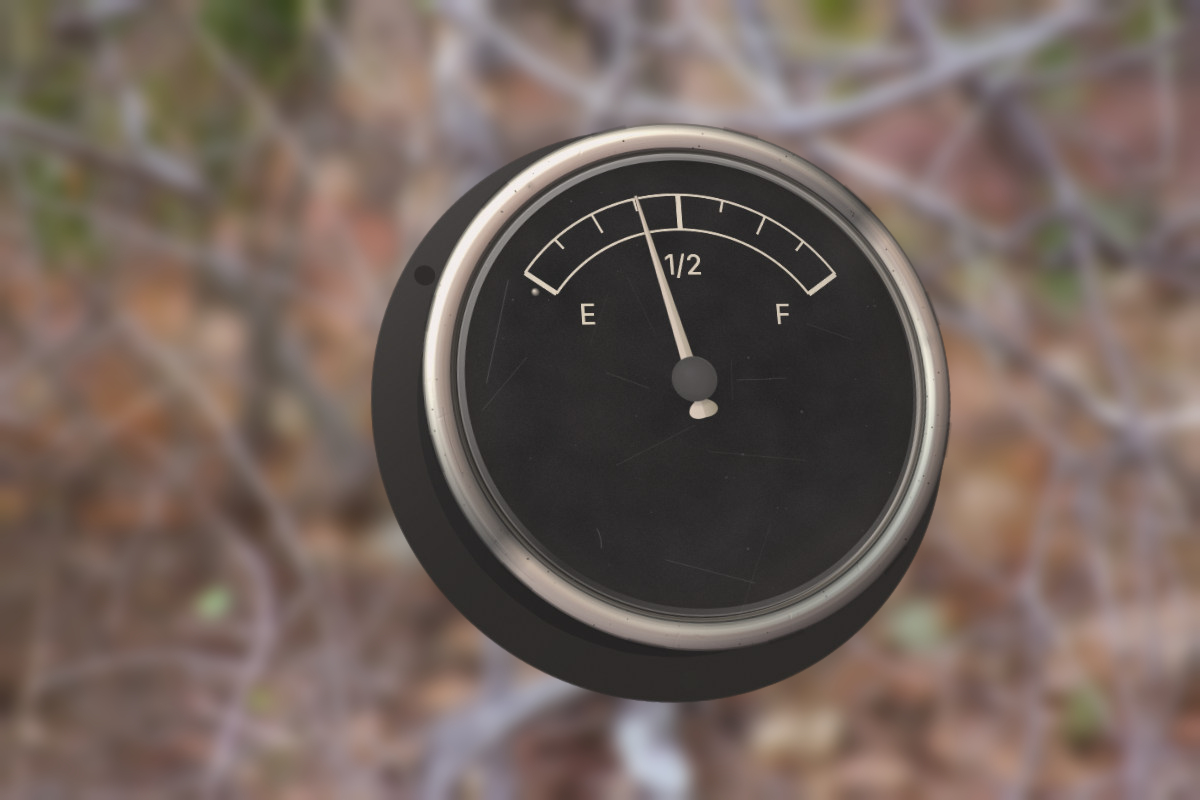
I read {"value": 0.375}
